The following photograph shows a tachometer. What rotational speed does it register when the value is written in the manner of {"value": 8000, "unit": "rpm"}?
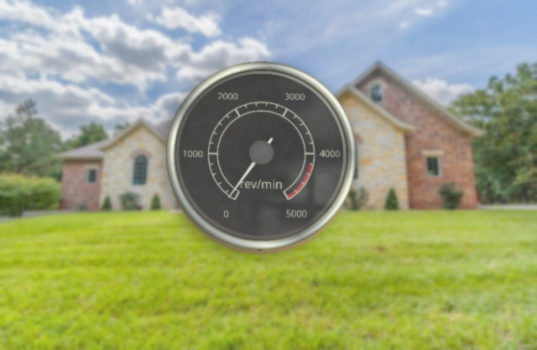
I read {"value": 100, "unit": "rpm"}
